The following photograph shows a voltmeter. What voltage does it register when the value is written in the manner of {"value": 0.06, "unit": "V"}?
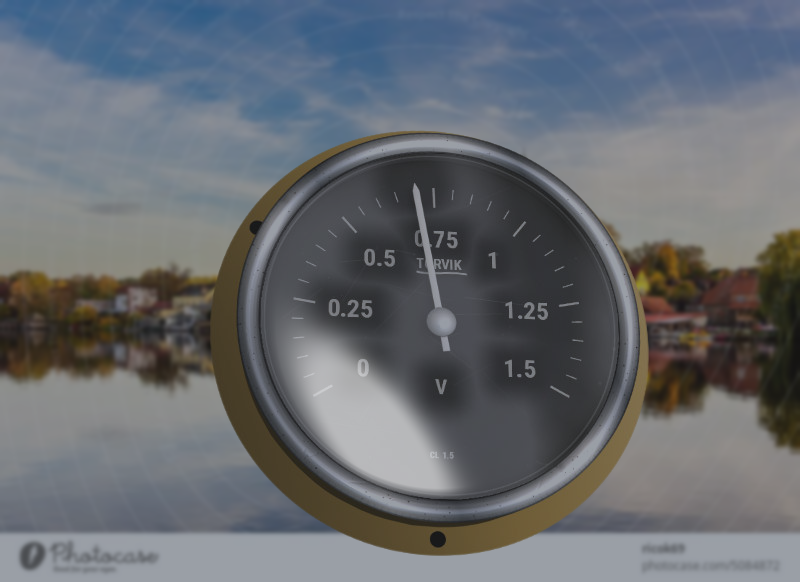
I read {"value": 0.7, "unit": "V"}
